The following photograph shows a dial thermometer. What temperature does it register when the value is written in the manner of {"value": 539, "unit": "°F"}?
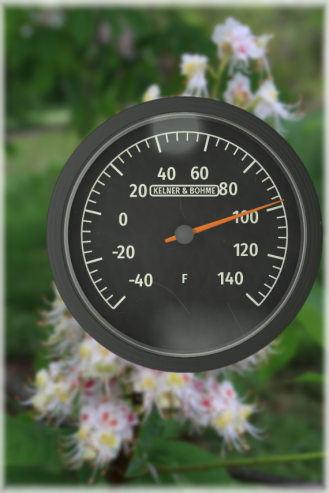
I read {"value": 98, "unit": "°F"}
